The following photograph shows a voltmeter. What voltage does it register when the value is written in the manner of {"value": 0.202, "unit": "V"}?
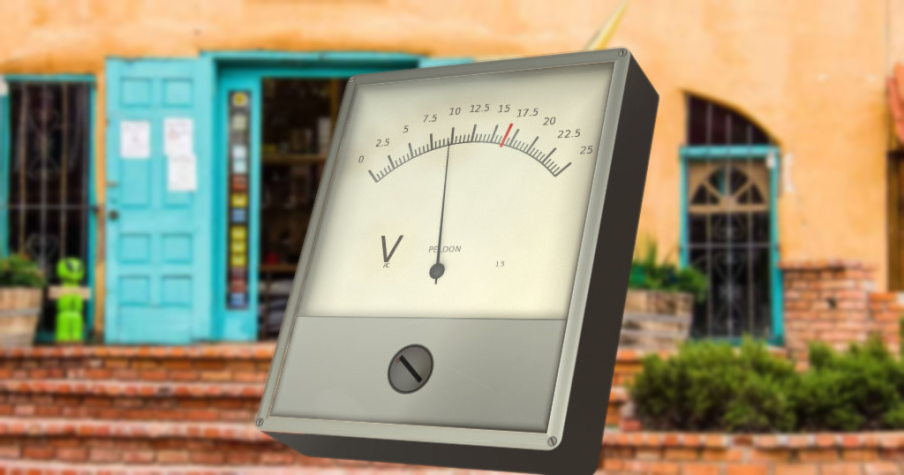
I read {"value": 10, "unit": "V"}
